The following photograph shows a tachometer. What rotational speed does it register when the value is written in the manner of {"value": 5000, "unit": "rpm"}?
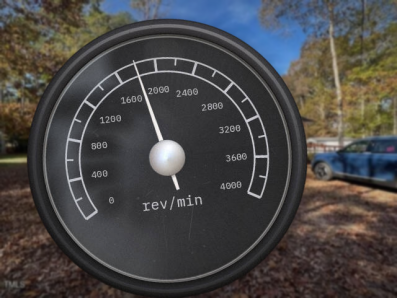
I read {"value": 1800, "unit": "rpm"}
